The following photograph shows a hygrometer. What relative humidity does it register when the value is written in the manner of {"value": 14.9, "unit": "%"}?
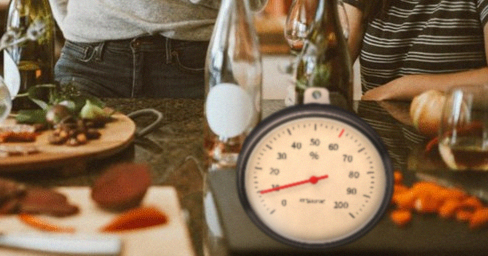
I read {"value": 10, "unit": "%"}
